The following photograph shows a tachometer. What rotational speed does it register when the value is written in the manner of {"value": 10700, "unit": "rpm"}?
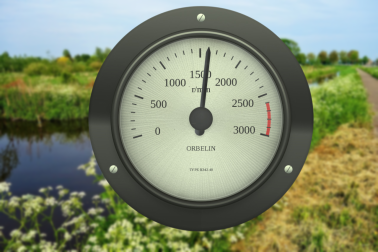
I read {"value": 1600, "unit": "rpm"}
